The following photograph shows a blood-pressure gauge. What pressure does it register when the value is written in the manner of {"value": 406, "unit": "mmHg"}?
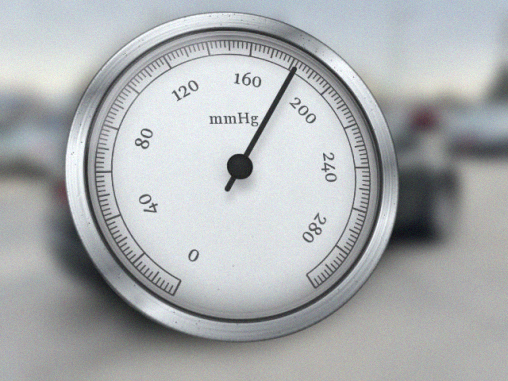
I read {"value": 182, "unit": "mmHg"}
